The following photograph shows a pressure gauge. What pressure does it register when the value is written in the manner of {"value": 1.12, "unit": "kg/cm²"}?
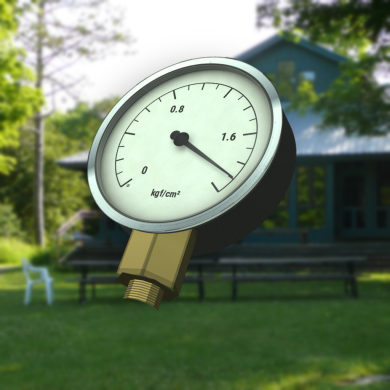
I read {"value": 1.9, "unit": "kg/cm²"}
